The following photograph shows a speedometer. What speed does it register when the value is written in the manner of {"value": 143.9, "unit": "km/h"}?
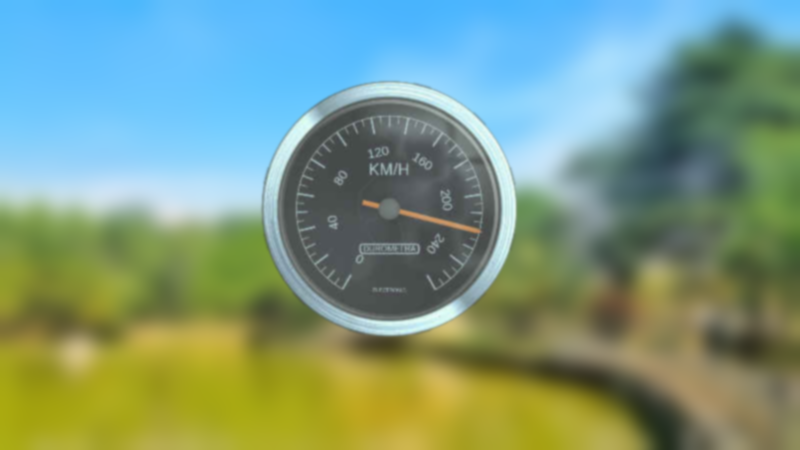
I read {"value": 220, "unit": "km/h"}
